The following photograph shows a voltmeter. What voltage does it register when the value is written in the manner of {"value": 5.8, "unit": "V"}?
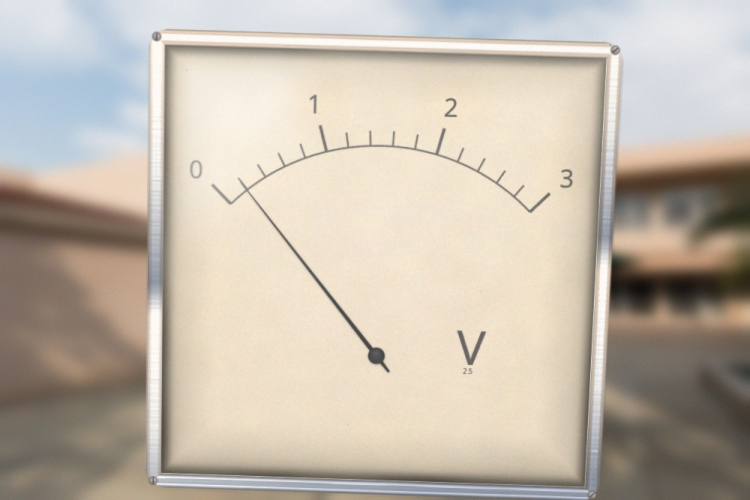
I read {"value": 0.2, "unit": "V"}
